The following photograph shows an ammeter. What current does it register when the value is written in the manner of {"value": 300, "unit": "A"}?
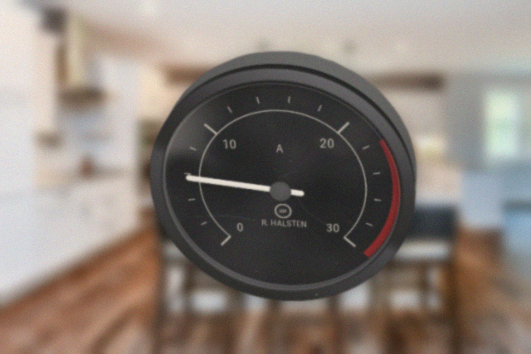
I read {"value": 6, "unit": "A"}
